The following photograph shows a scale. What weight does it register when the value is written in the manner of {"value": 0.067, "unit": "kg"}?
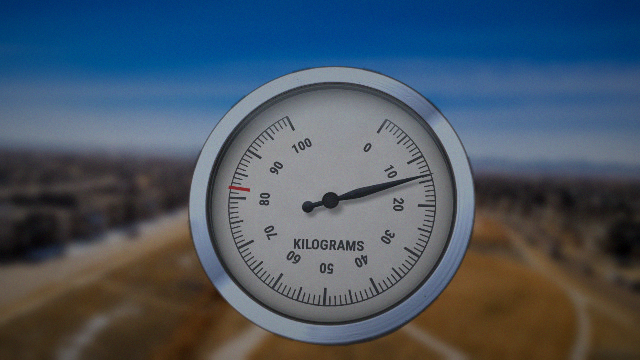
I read {"value": 14, "unit": "kg"}
